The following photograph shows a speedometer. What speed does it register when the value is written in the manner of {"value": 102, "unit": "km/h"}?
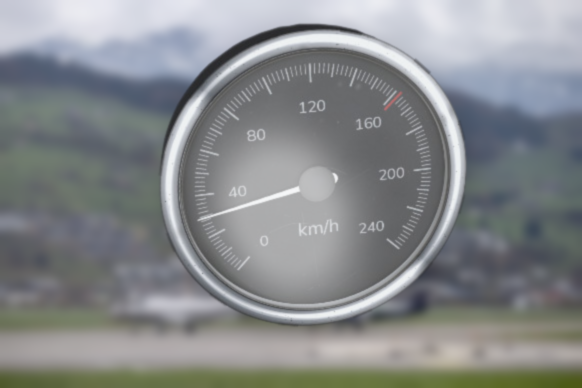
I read {"value": 30, "unit": "km/h"}
